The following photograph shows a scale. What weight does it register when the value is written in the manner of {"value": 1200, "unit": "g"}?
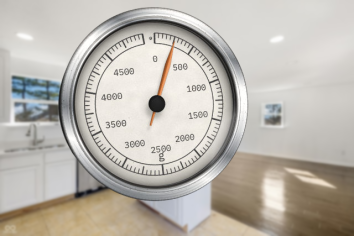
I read {"value": 250, "unit": "g"}
